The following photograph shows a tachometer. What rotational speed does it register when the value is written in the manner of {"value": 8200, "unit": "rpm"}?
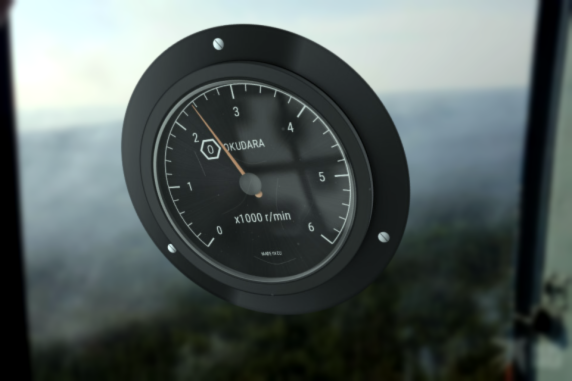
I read {"value": 2400, "unit": "rpm"}
